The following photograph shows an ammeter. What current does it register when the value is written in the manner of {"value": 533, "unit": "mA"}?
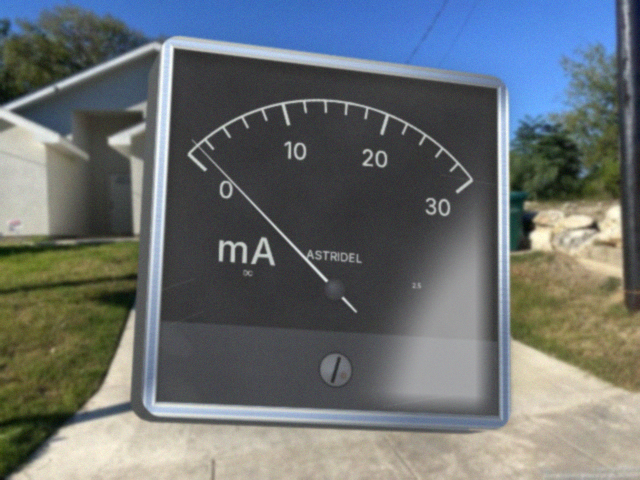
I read {"value": 1, "unit": "mA"}
